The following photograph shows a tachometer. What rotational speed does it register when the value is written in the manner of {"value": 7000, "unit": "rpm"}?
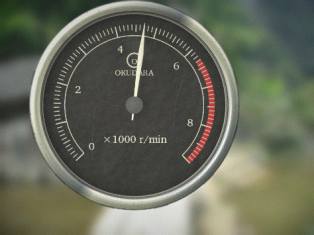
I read {"value": 4700, "unit": "rpm"}
